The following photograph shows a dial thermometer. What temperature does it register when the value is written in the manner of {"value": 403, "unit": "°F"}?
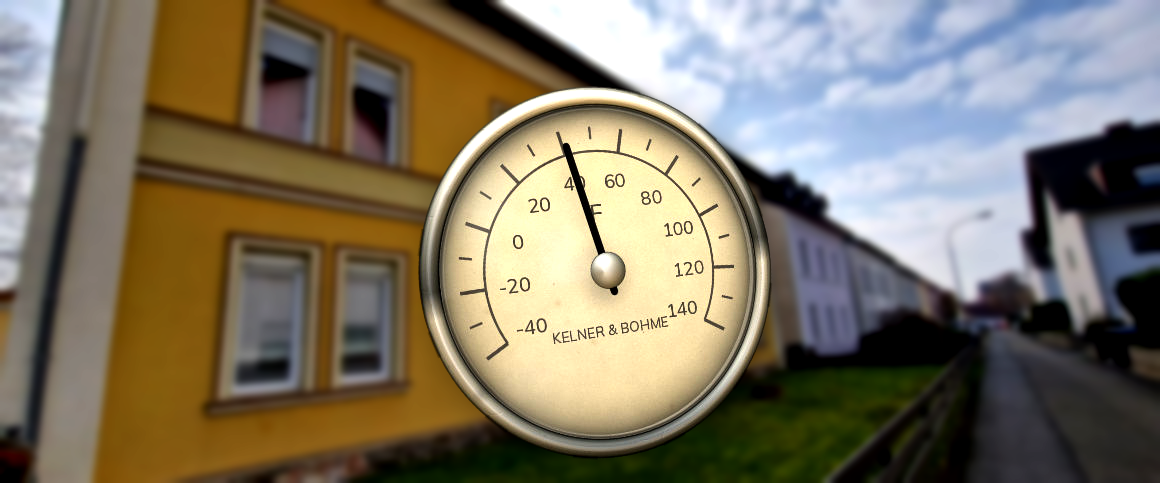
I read {"value": 40, "unit": "°F"}
